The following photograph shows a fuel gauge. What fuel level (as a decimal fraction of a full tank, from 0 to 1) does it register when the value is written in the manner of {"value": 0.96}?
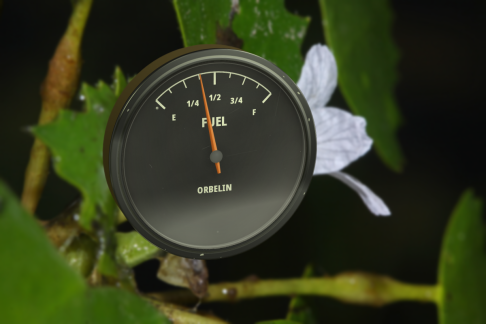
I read {"value": 0.375}
